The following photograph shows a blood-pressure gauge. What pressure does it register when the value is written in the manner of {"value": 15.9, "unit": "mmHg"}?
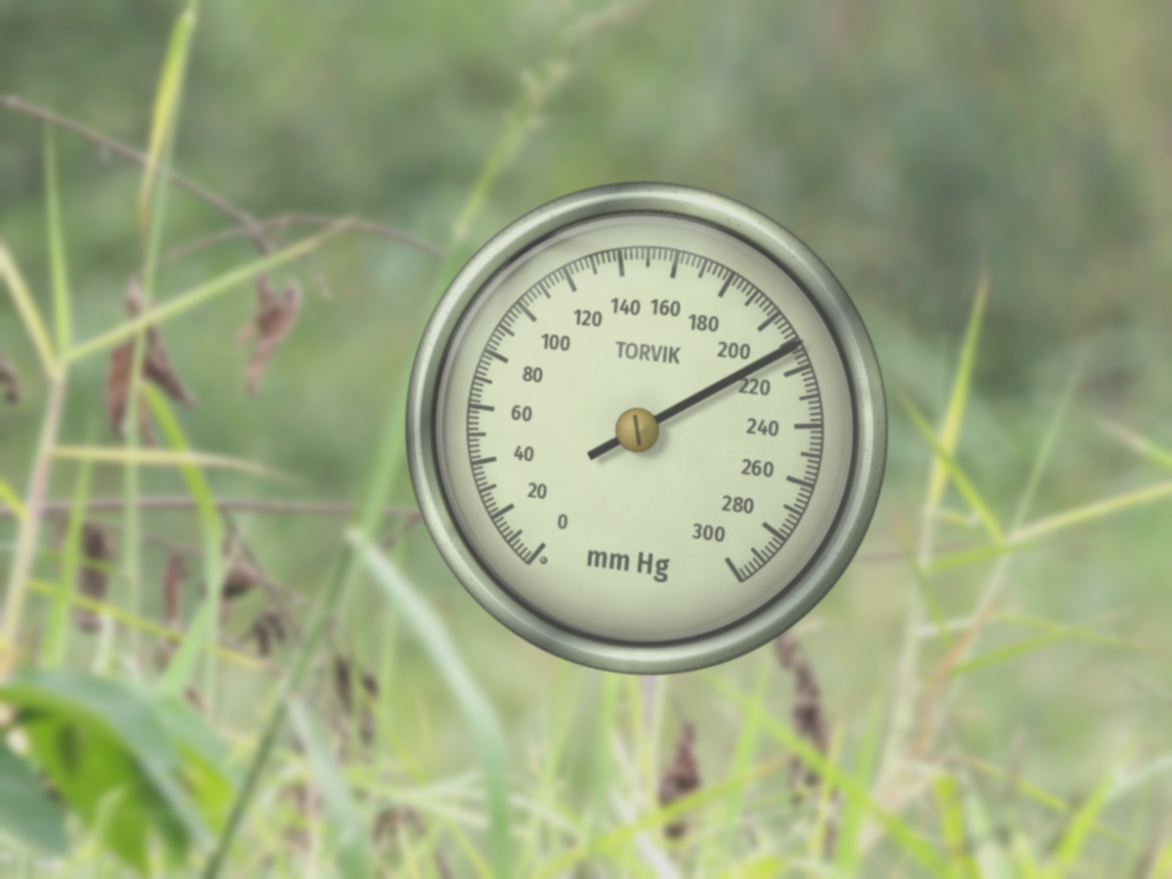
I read {"value": 212, "unit": "mmHg"}
